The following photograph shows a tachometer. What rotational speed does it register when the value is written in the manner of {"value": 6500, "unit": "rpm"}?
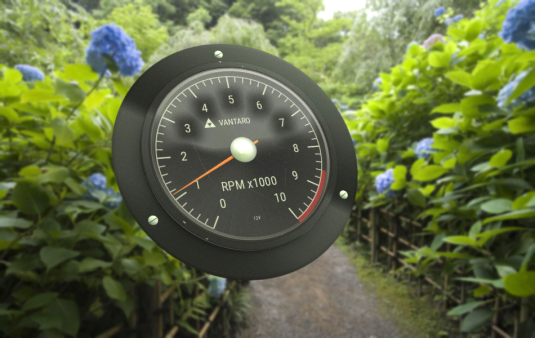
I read {"value": 1100, "unit": "rpm"}
